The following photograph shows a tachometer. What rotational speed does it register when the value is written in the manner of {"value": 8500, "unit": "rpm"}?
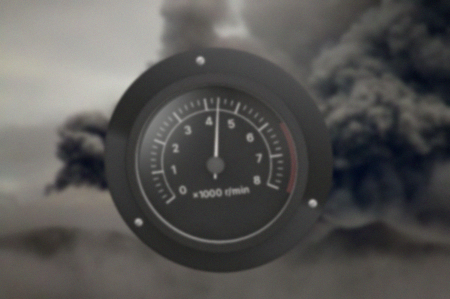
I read {"value": 4400, "unit": "rpm"}
